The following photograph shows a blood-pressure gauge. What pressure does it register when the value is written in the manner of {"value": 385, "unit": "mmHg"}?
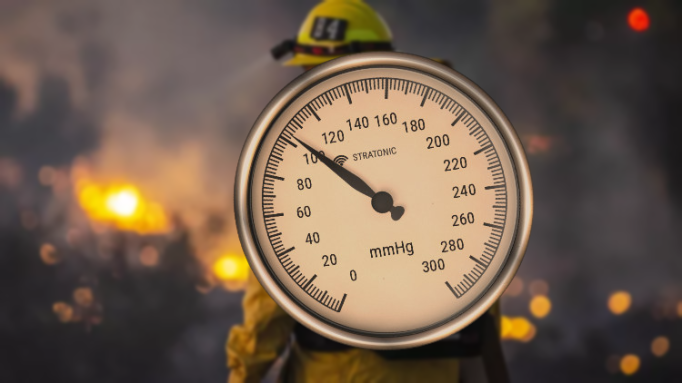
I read {"value": 104, "unit": "mmHg"}
